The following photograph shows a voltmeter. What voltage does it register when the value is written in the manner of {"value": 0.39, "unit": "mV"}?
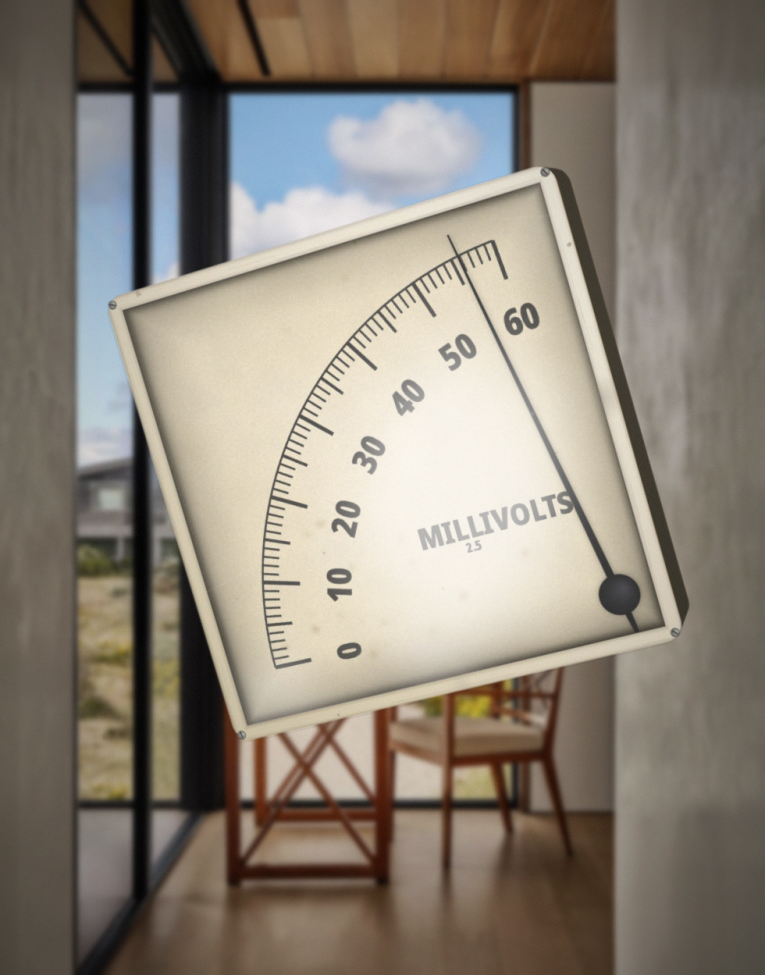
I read {"value": 56, "unit": "mV"}
